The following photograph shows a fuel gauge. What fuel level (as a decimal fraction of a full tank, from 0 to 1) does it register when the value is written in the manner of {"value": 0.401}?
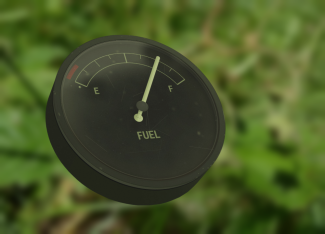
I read {"value": 0.75}
